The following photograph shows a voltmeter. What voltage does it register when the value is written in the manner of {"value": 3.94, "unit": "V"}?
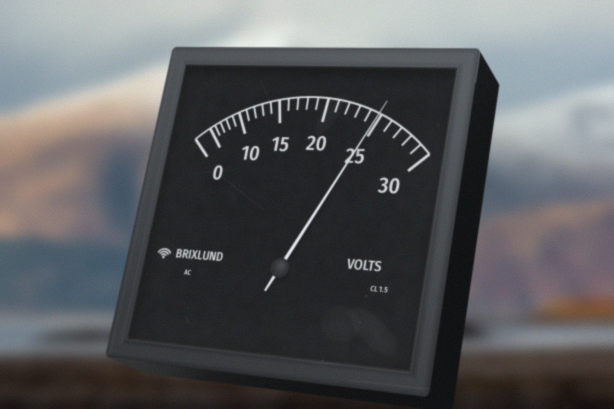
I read {"value": 25, "unit": "V"}
